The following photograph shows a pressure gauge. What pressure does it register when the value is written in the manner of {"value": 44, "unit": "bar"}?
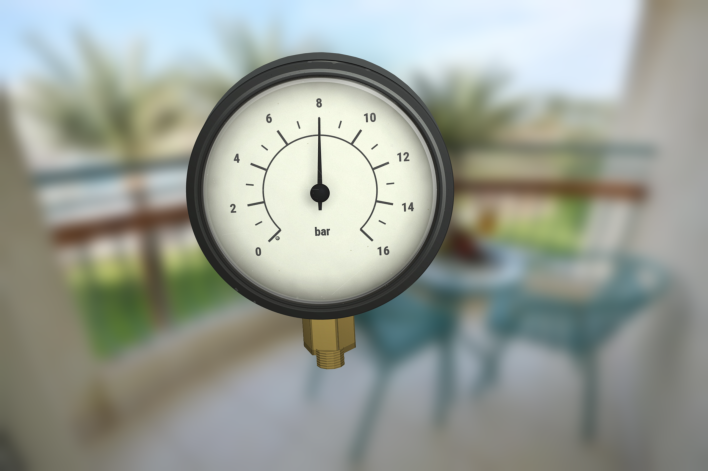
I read {"value": 8, "unit": "bar"}
